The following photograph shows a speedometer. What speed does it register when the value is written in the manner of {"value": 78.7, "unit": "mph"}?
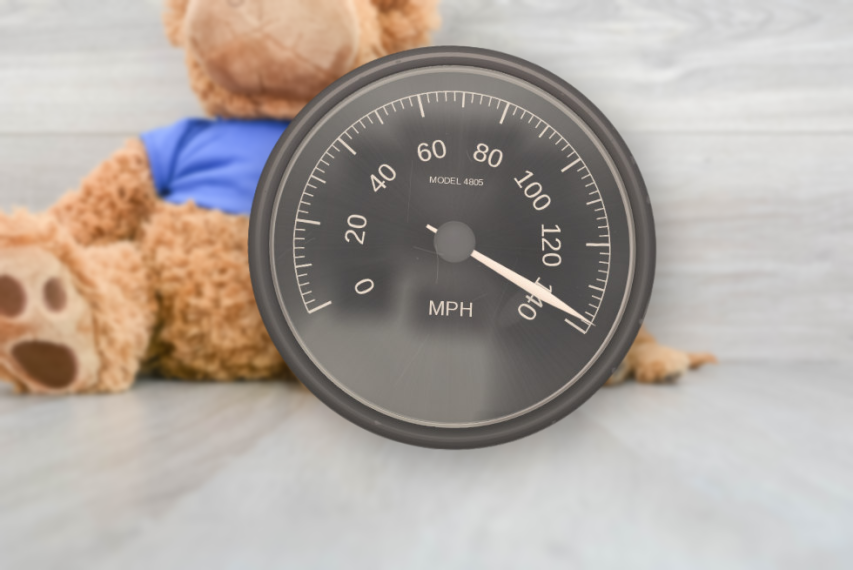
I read {"value": 138, "unit": "mph"}
